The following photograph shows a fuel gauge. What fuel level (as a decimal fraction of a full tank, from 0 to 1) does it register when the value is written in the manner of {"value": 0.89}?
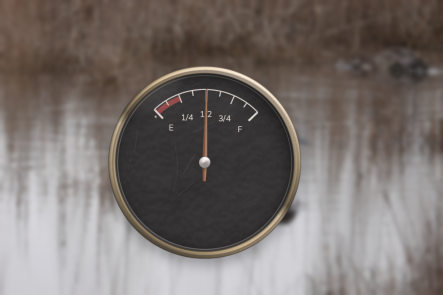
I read {"value": 0.5}
